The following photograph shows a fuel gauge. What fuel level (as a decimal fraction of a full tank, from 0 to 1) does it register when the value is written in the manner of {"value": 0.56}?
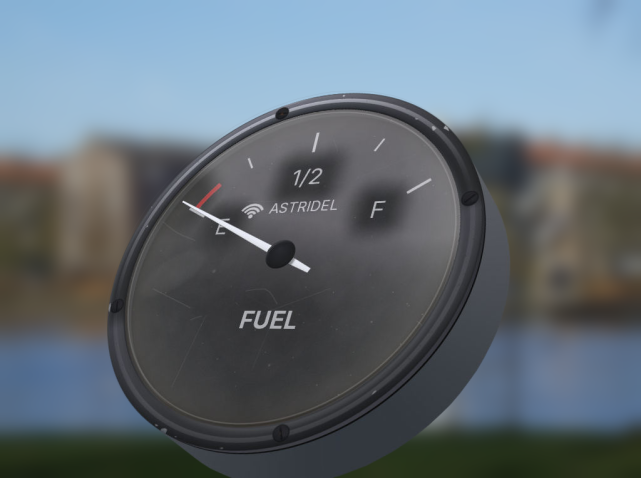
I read {"value": 0}
